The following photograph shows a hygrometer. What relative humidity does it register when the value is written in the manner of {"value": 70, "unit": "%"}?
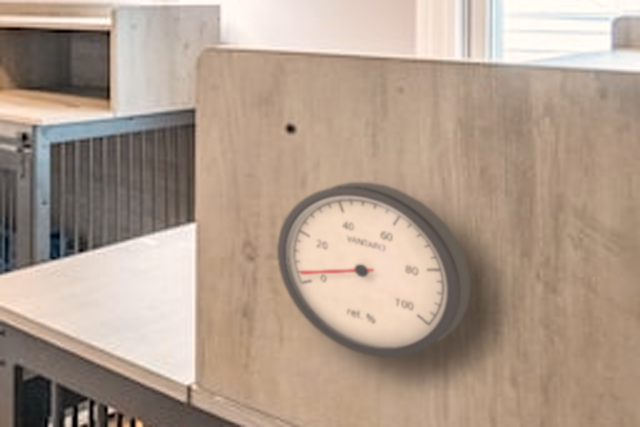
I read {"value": 4, "unit": "%"}
